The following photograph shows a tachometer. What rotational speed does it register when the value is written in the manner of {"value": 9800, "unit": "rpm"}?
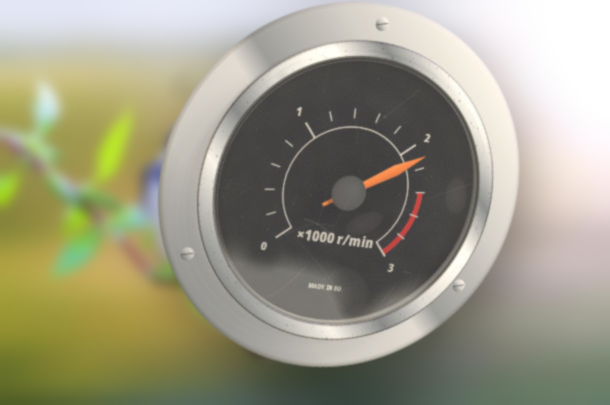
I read {"value": 2100, "unit": "rpm"}
